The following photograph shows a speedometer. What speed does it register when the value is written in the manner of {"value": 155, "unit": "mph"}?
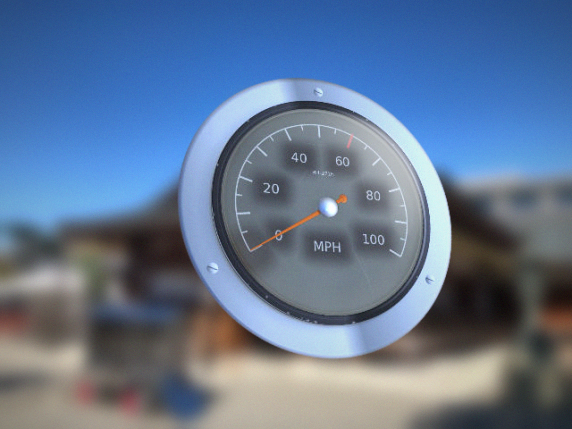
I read {"value": 0, "unit": "mph"}
